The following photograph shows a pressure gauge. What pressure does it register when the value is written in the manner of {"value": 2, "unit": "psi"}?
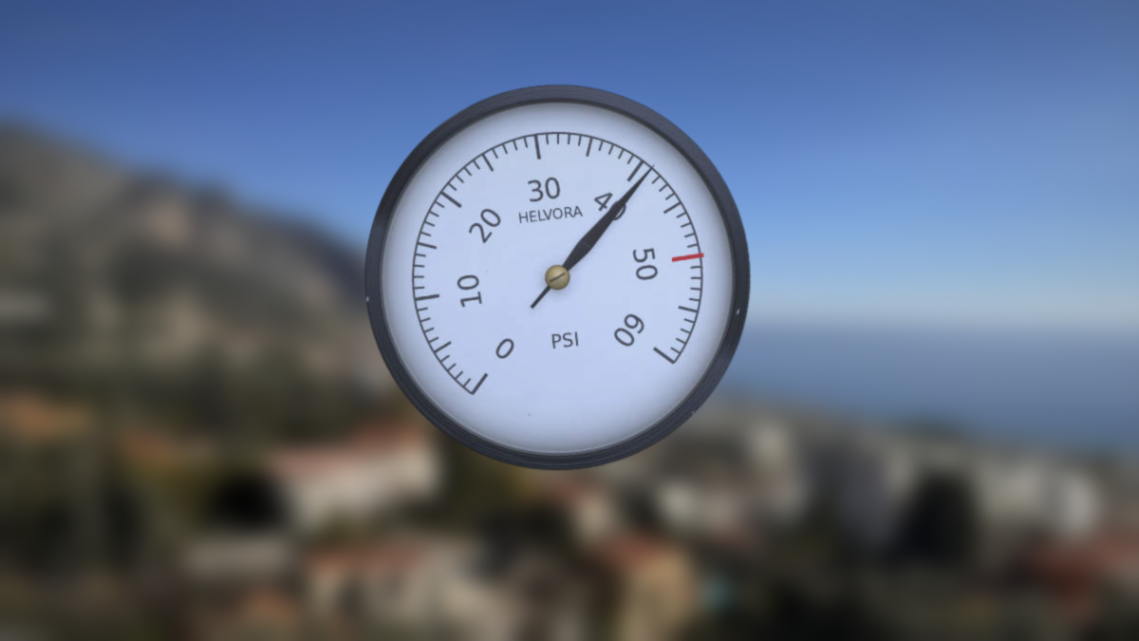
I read {"value": 41, "unit": "psi"}
